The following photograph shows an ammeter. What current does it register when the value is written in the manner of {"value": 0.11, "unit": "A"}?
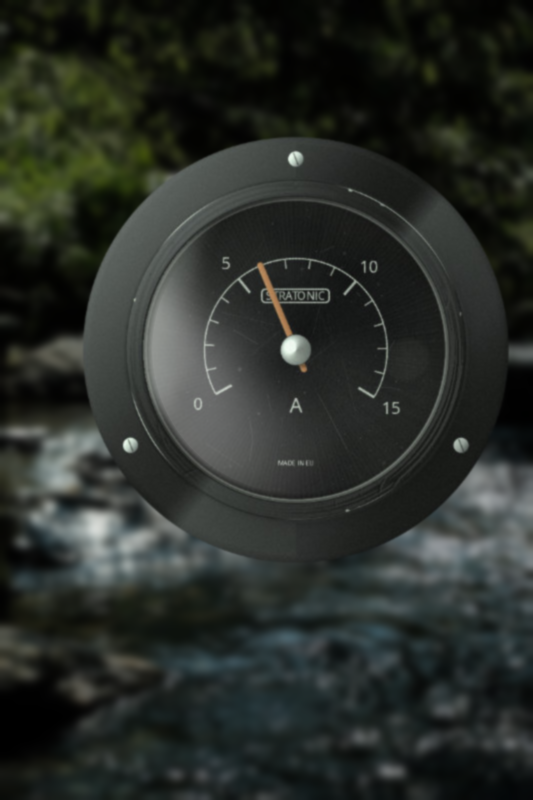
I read {"value": 6, "unit": "A"}
